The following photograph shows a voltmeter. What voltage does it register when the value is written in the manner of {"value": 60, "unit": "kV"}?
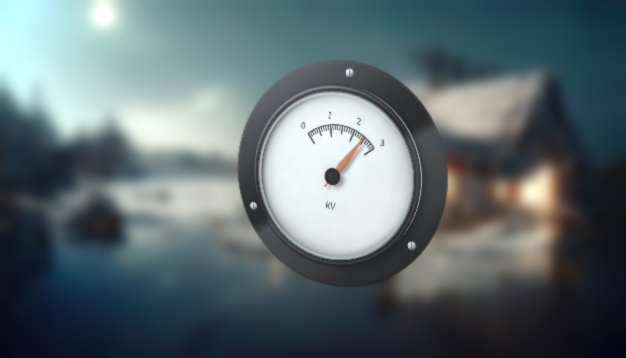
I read {"value": 2.5, "unit": "kV"}
